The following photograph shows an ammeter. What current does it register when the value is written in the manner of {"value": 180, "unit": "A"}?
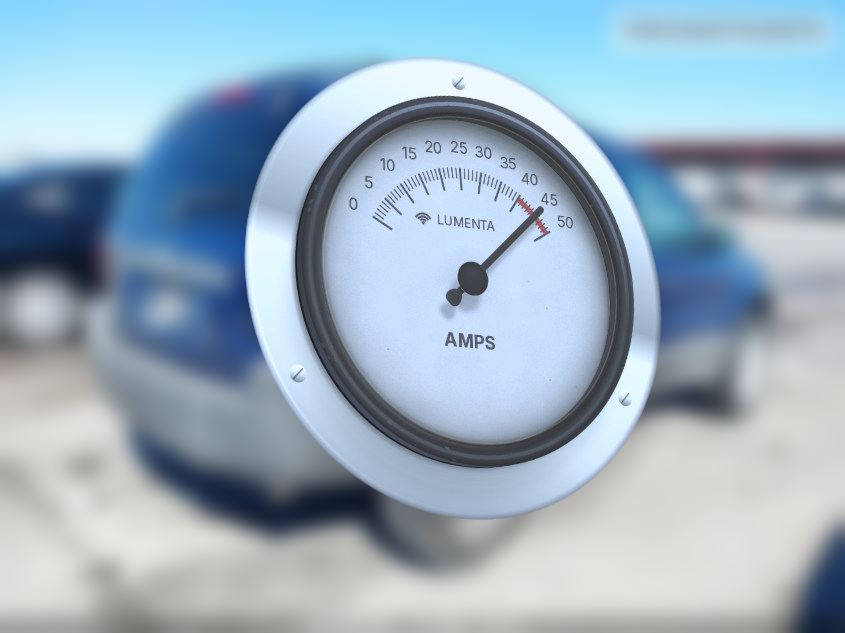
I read {"value": 45, "unit": "A"}
